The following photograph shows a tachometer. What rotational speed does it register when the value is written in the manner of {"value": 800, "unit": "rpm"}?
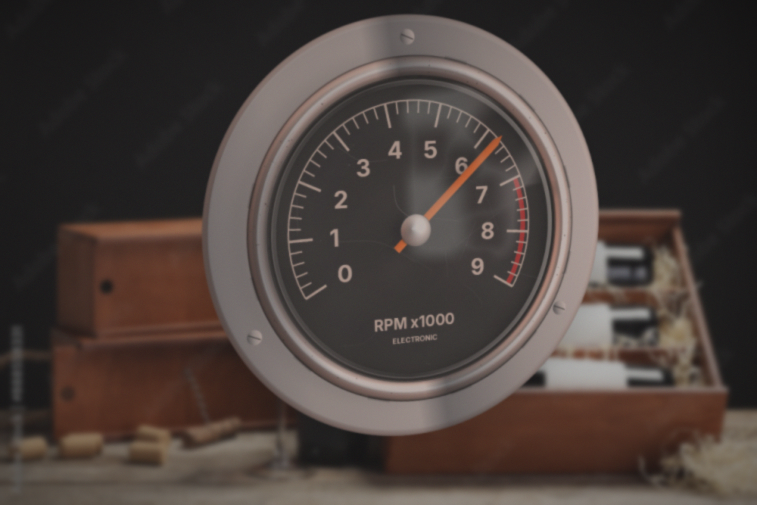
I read {"value": 6200, "unit": "rpm"}
